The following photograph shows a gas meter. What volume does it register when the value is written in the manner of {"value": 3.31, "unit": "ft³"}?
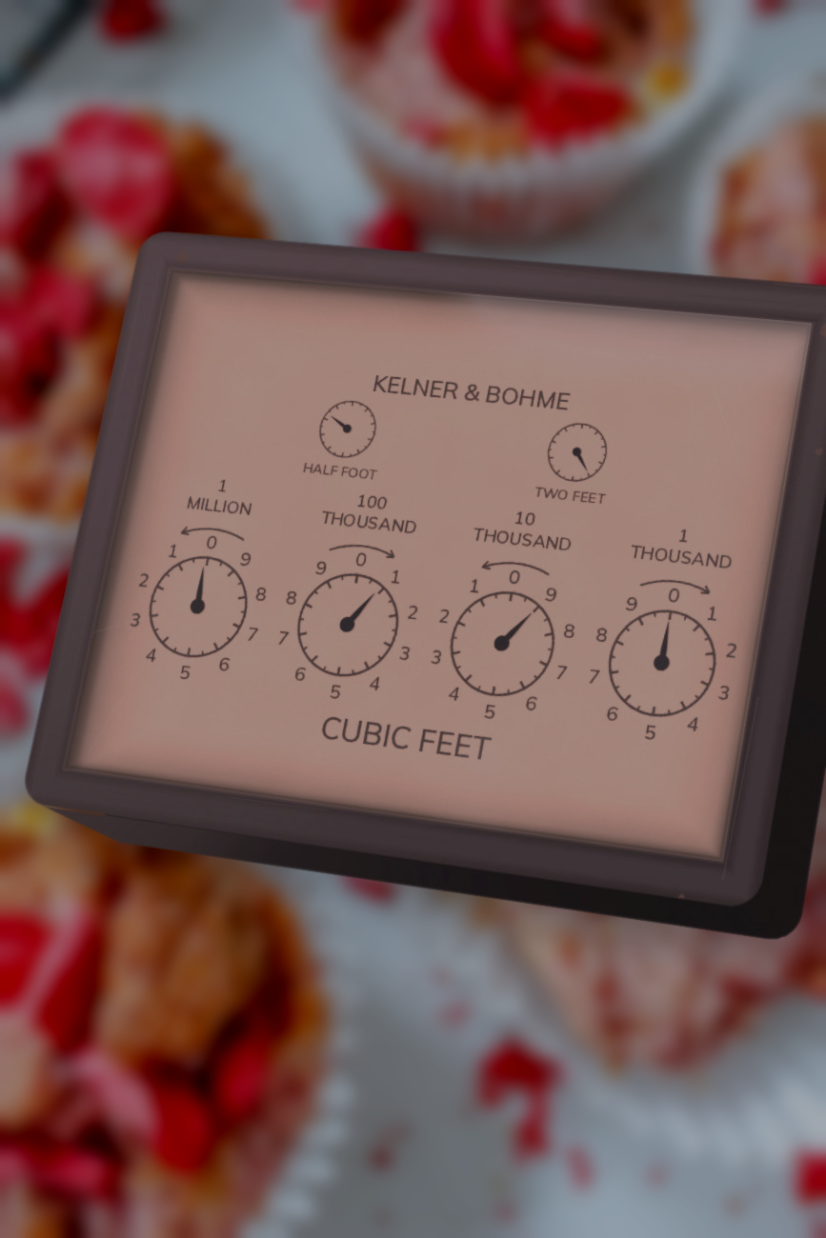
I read {"value": 9000, "unit": "ft³"}
